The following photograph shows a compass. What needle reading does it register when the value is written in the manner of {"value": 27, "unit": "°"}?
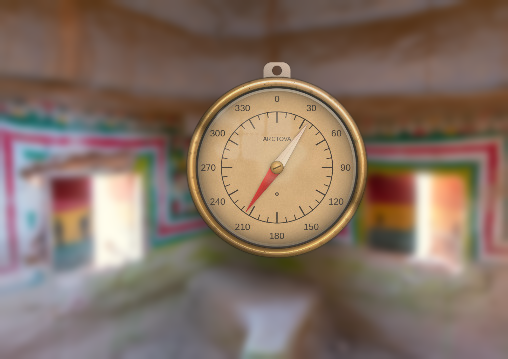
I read {"value": 215, "unit": "°"}
